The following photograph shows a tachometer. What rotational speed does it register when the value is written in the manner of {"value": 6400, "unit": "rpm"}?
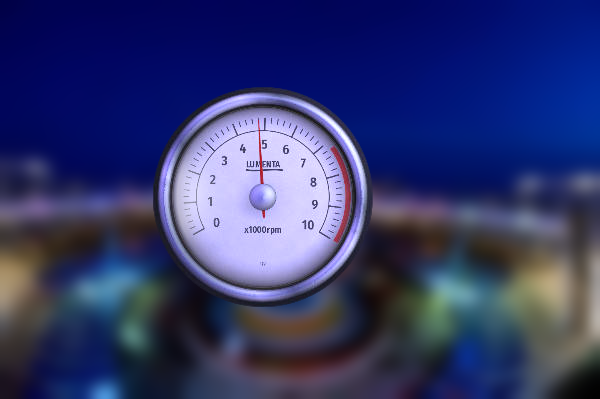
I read {"value": 4800, "unit": "rpm"}
